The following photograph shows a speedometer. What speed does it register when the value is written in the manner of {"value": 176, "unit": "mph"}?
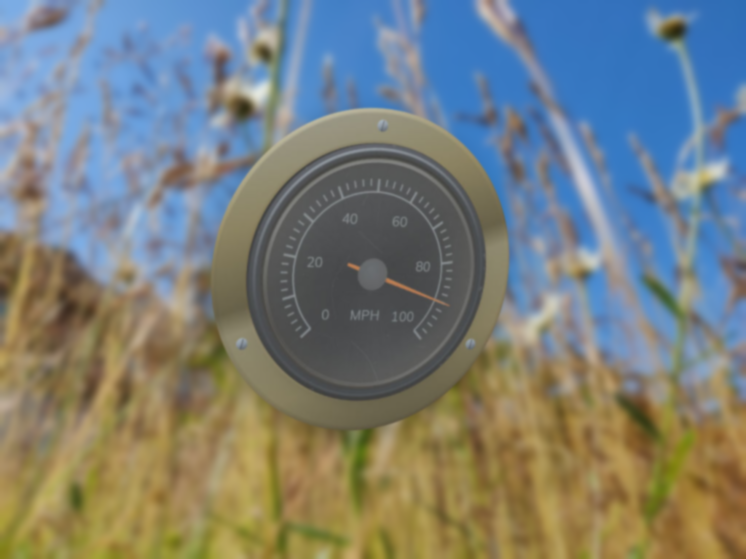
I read {"value": 90, "unit": "mph"}
